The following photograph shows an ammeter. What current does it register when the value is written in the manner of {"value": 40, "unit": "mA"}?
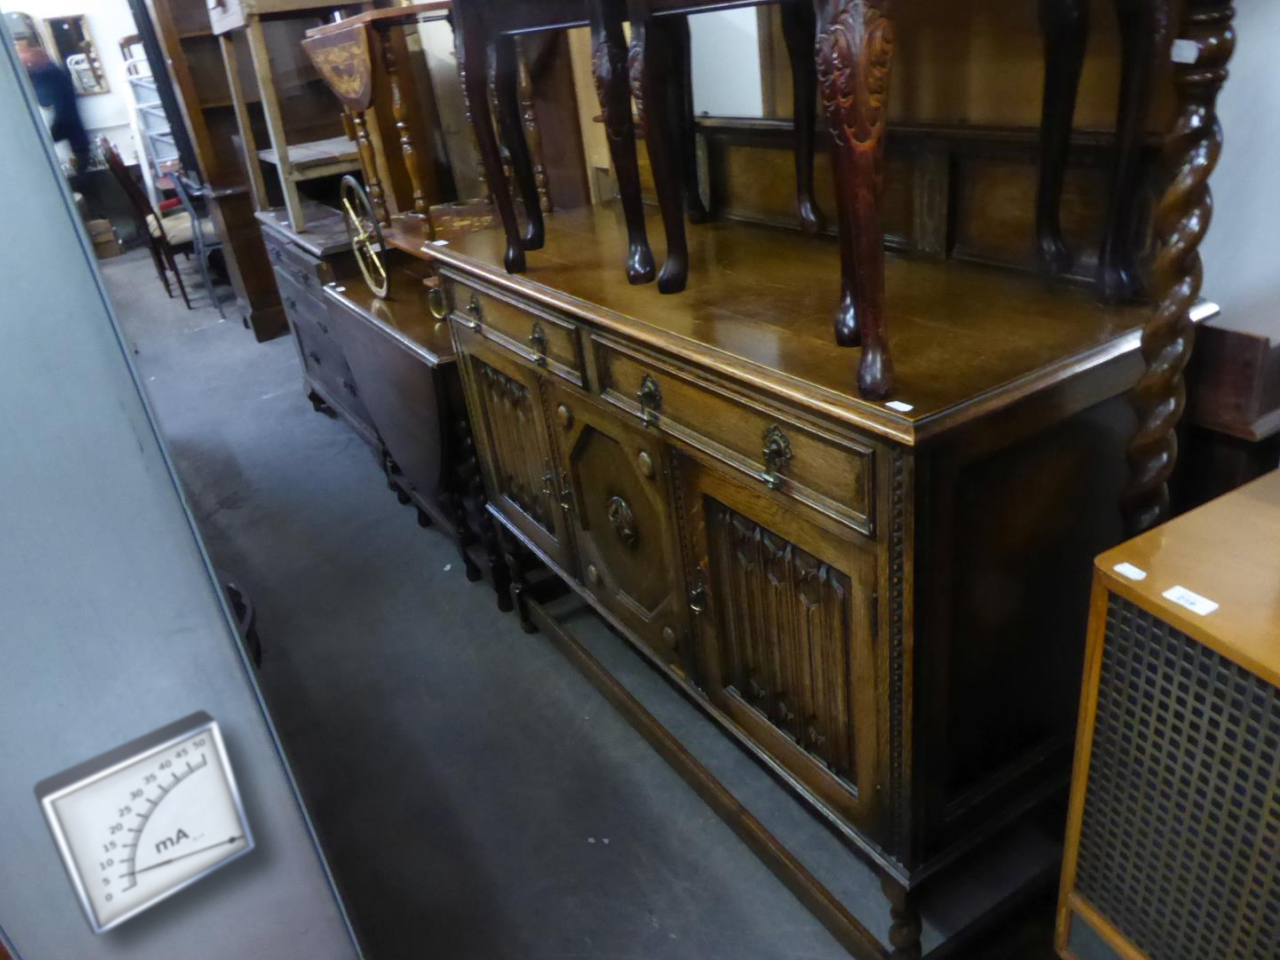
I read {"value": 5, "unit": "mA"}
